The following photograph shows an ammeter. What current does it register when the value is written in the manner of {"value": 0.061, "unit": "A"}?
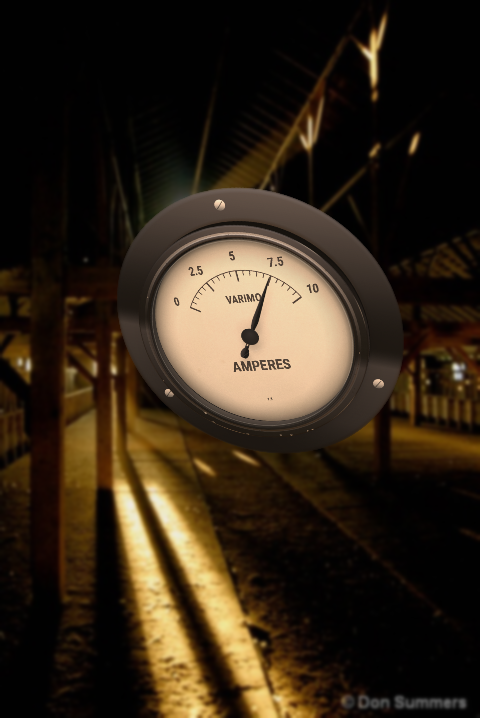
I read {"value": 7.5, "unit": "A"}
